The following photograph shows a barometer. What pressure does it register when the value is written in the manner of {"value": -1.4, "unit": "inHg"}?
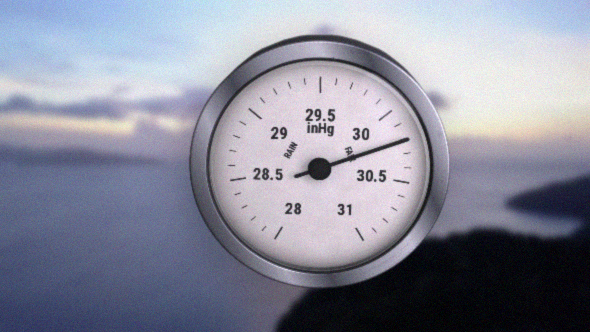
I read {"value": 30.2, "unit": "inHg"}
